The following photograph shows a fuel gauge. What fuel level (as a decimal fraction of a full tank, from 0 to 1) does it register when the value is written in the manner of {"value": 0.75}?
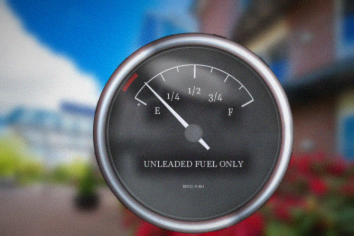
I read {"value": 0.125}
